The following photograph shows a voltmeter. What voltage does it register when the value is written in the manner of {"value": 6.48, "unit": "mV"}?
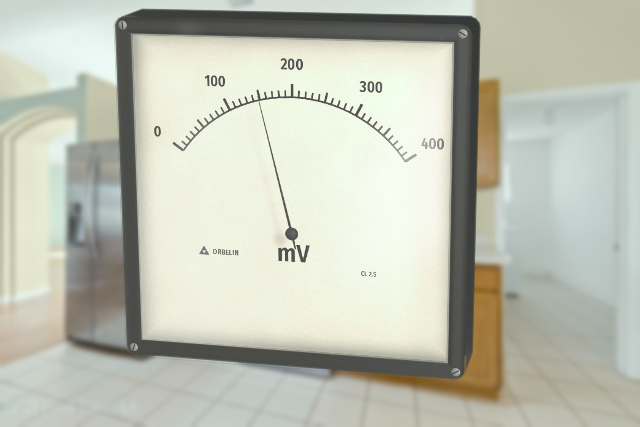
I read {"value": 150, "unit": "mV"}
